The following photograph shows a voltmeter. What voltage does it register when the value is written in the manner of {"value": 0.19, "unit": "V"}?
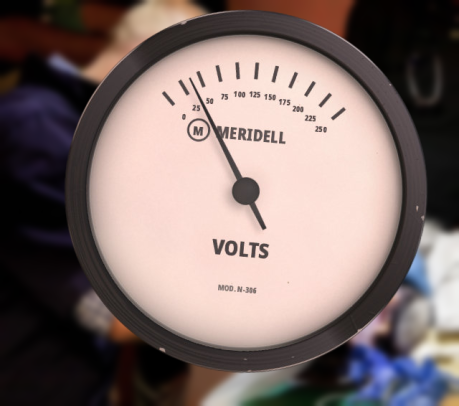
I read {"value": 37.5, "unit": "V"}
